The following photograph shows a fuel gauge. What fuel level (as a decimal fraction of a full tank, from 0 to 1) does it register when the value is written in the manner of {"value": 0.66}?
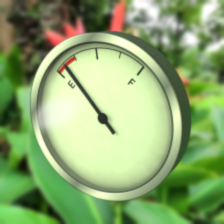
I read {"value": 0.125}
